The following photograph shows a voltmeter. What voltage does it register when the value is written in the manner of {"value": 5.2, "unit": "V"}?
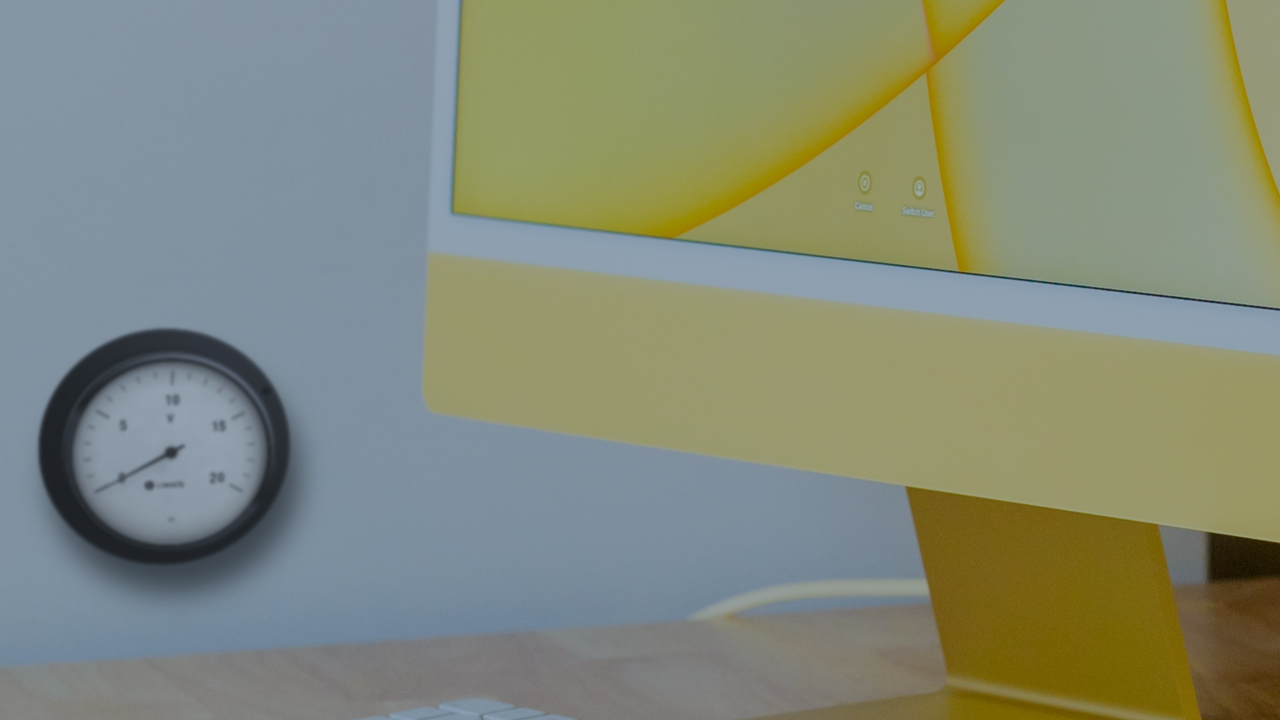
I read {"value": 0, "unit": "V"}
